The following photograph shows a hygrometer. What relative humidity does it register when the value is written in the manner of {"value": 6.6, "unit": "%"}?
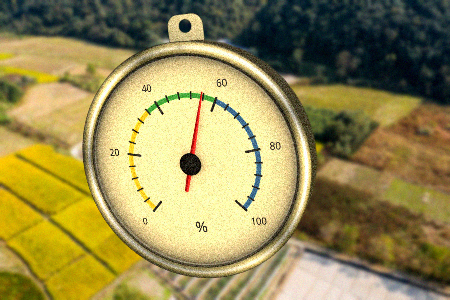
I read {"value": 56, "unit": "%"}
